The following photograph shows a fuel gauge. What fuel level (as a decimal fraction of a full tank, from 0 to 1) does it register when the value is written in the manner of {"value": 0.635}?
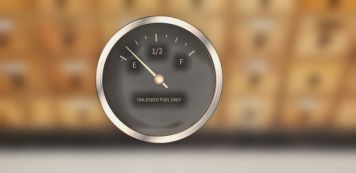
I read {"value": 0.125}
